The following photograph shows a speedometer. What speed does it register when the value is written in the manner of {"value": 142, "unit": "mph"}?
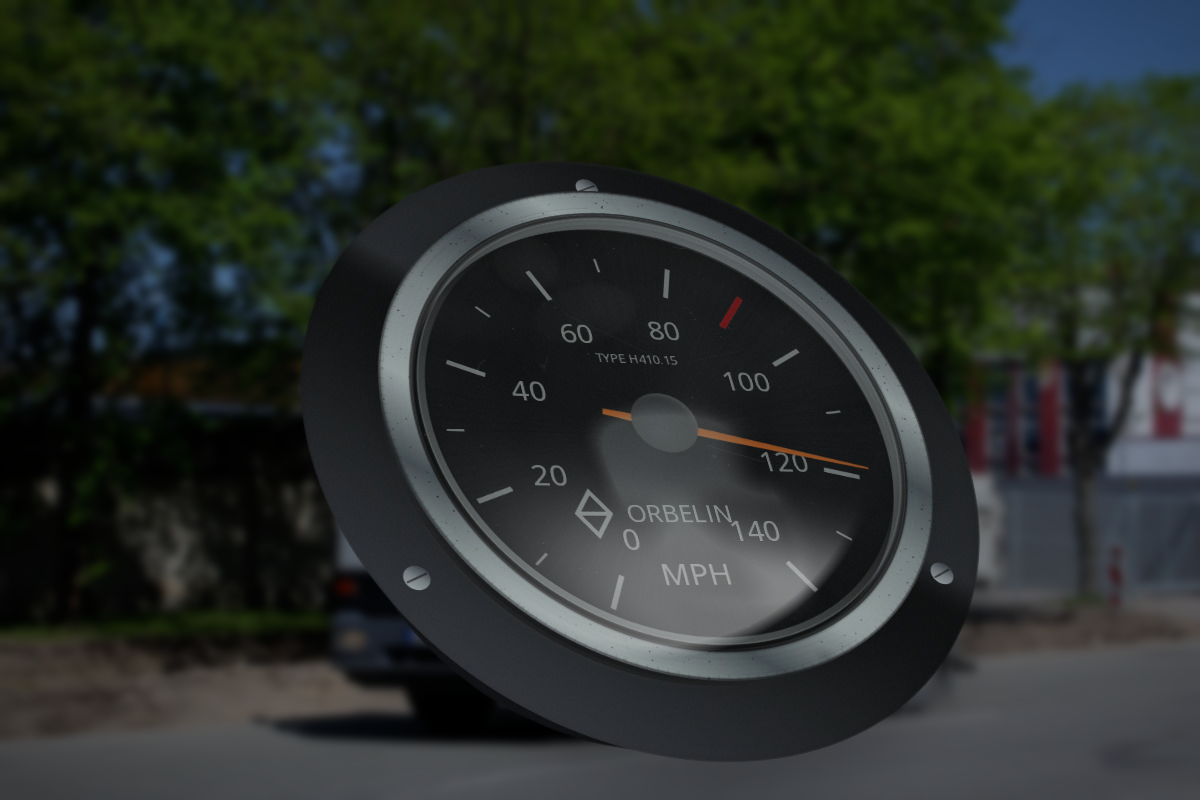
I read {"value": 120, "unit": "mph"}
